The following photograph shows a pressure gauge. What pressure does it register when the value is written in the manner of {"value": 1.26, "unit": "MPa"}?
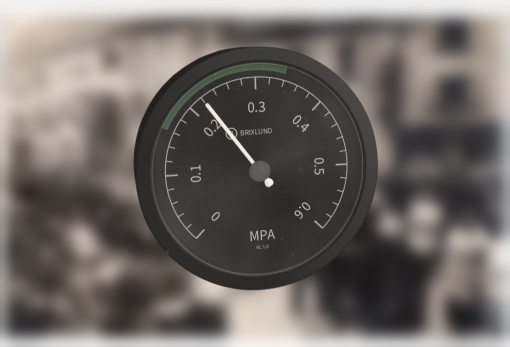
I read {"value": 0.22, "unit": "MPa"}
